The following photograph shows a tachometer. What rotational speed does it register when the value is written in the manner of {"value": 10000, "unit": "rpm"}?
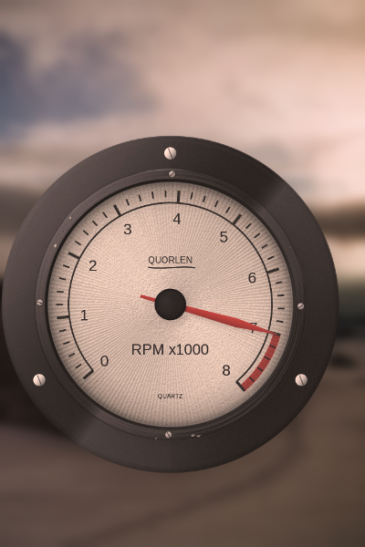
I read {"value": 7000, "unit": "rpm"}
